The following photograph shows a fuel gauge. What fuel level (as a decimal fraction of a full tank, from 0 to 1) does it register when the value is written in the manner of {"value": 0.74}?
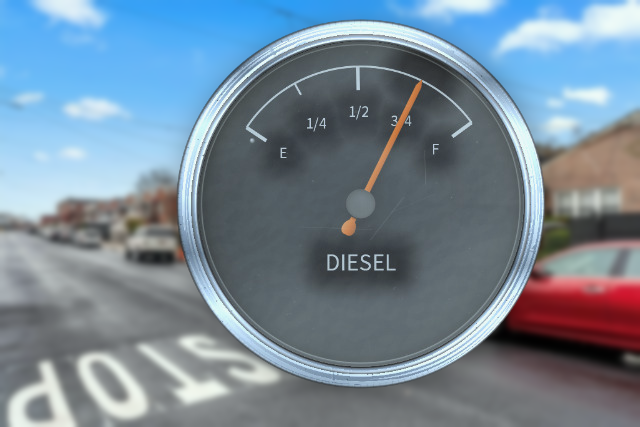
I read {"value": 0.75}
